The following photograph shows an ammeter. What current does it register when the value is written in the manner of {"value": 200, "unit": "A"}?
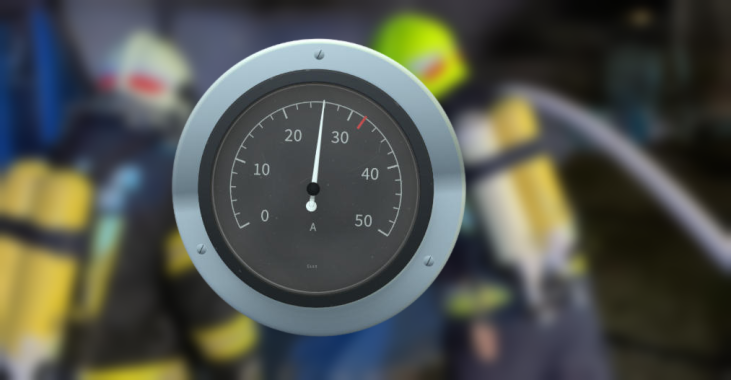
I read {"value": 26, "unit": "A"}
